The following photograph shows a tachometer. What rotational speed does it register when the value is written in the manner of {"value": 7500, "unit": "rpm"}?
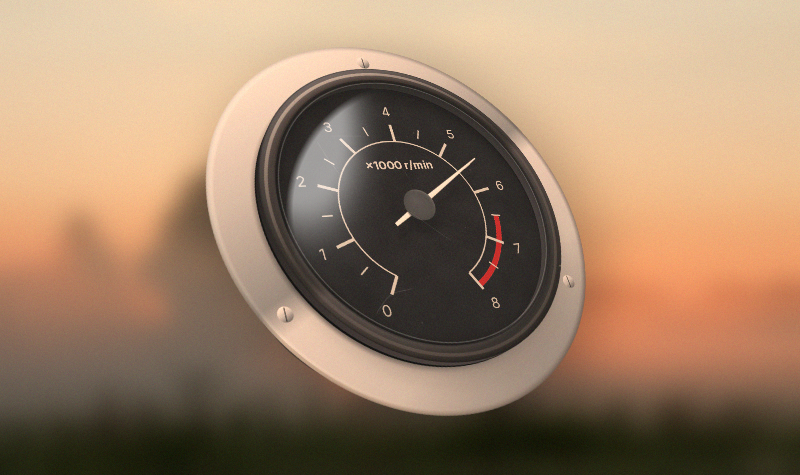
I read {"value": 5500, "unit": "rpm"}
